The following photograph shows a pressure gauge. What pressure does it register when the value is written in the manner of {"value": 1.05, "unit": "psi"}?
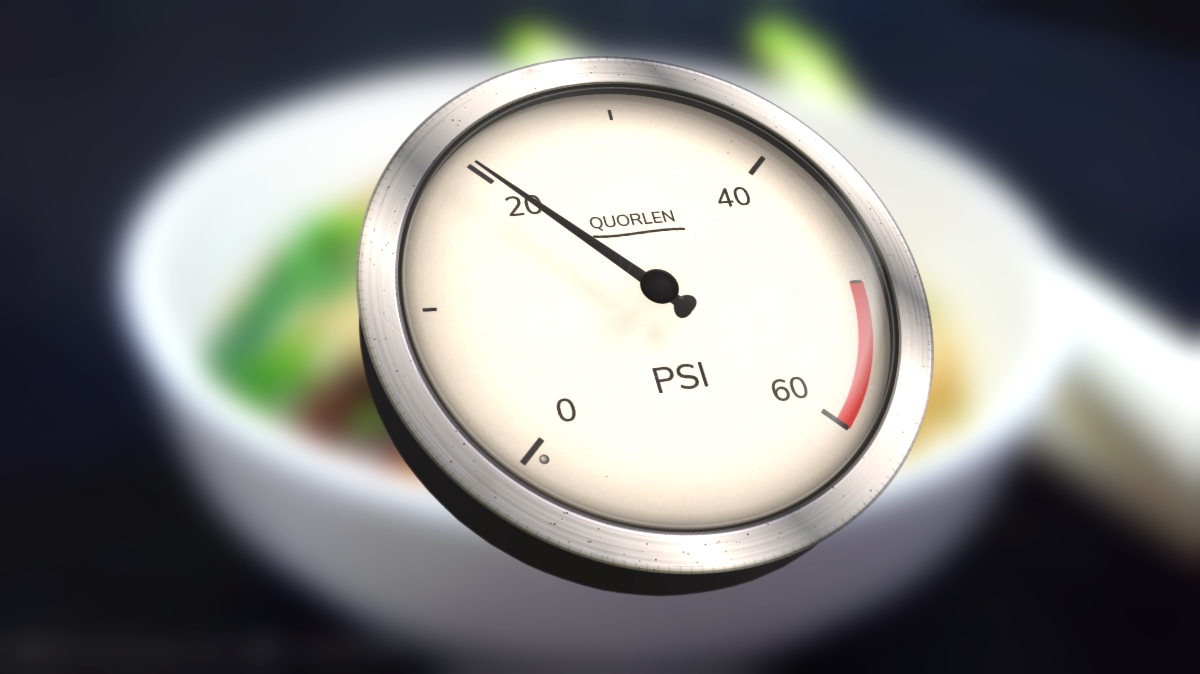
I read {"value": 20, "unit": "psi"}
